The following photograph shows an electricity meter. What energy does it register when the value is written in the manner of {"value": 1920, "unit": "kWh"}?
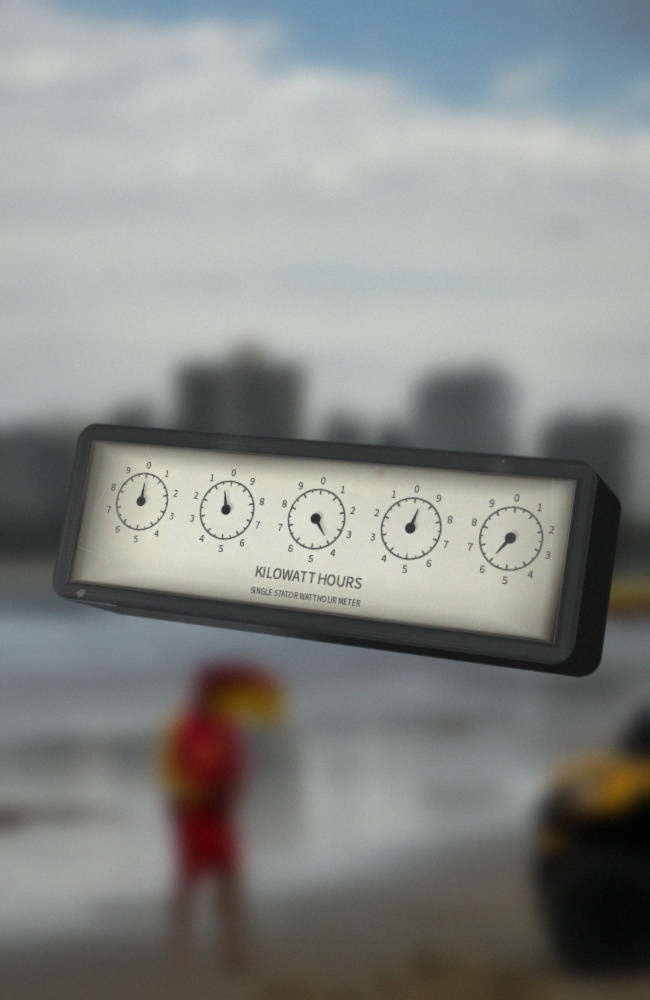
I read {"value": 396, "unit": "kWh"}
